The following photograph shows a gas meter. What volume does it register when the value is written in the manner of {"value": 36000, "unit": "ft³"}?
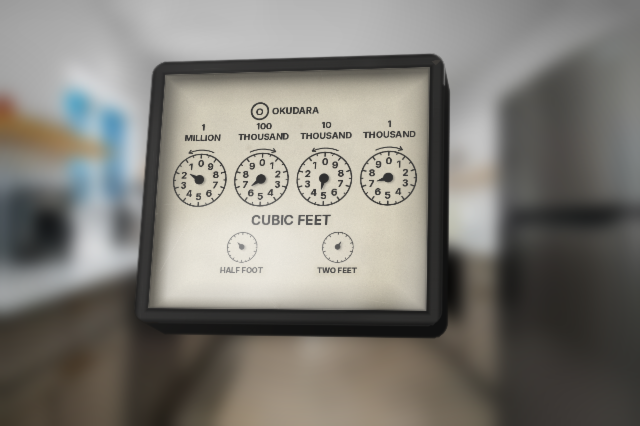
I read {"value": 164700, "unit": "ft³"}
